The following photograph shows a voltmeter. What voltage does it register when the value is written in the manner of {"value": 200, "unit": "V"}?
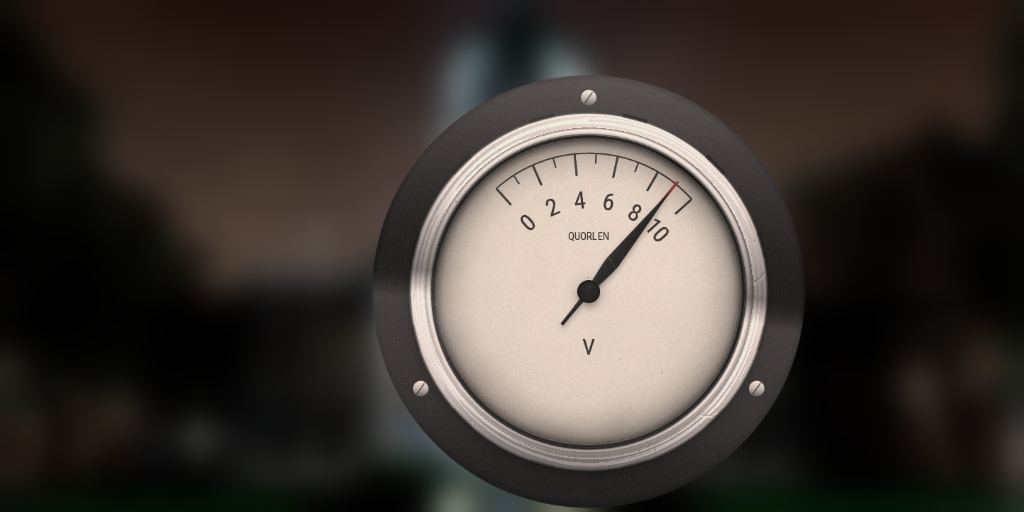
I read {"value": 9, "unit": "V"}
